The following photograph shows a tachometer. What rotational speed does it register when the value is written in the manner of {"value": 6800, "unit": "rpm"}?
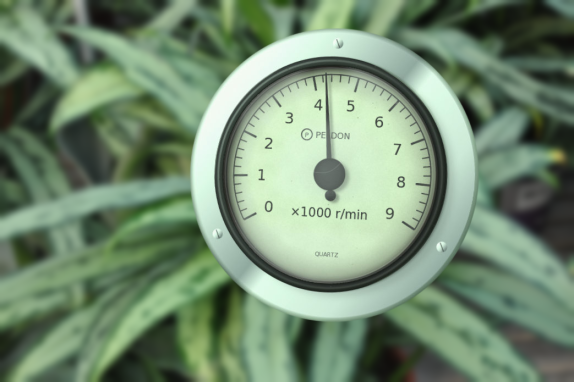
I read {"value": 4300, "unit": "rpm"}
